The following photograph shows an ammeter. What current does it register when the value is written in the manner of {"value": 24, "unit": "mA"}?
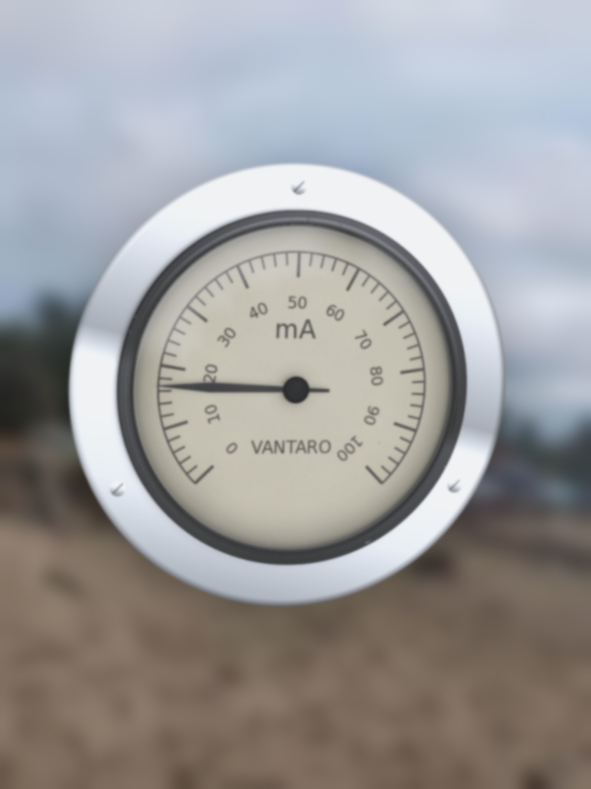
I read {"value": 17, "unit": "mA"}
